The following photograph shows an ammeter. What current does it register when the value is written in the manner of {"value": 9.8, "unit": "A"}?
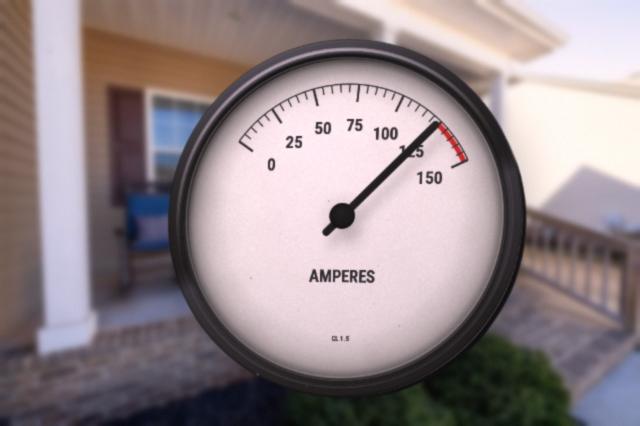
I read {"value": 125, "unit": "A"}
